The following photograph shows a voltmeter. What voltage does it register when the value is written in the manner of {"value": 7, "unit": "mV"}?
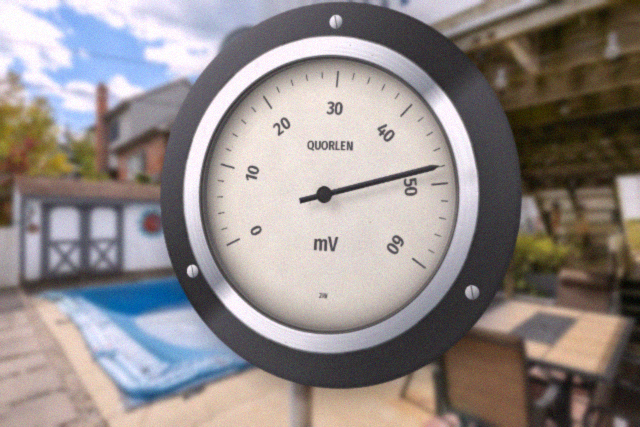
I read {"value": 48, "unit": "mV"}
